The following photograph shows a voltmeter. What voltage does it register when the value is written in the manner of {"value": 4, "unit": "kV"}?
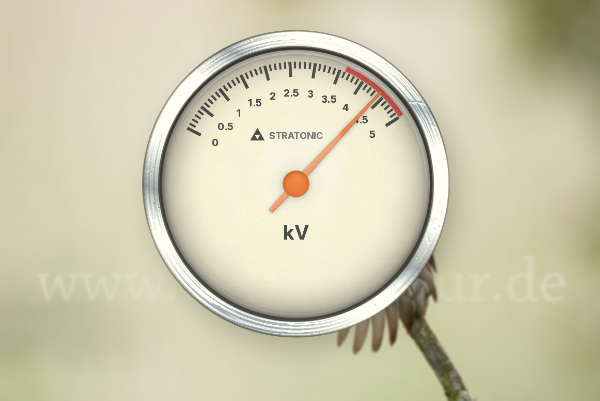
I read {"value": 4.4, "unit": "kV"}
